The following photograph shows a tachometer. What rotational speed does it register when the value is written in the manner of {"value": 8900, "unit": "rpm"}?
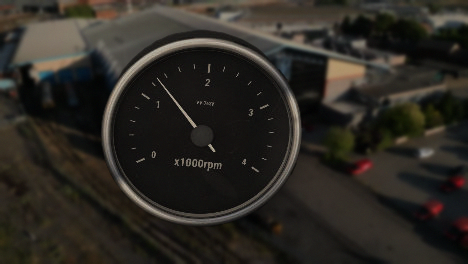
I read {"value": 1300, "unit": "rpm"}
